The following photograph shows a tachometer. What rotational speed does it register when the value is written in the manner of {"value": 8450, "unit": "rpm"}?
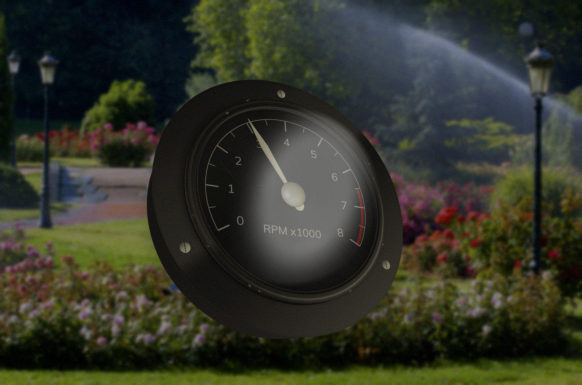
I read {"value": 3000, "unit": "rpm"}
